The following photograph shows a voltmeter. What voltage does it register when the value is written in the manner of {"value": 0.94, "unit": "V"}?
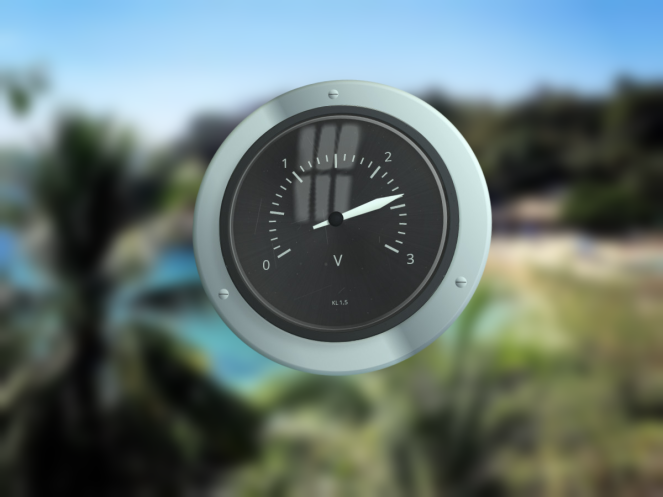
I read {"value": 2.4, "unit": "V"}
